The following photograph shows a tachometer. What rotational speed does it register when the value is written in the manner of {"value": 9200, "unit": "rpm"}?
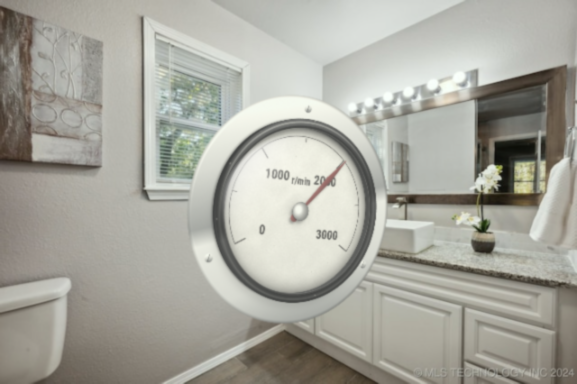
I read {"value": 2000, "unit": "rpm"}
